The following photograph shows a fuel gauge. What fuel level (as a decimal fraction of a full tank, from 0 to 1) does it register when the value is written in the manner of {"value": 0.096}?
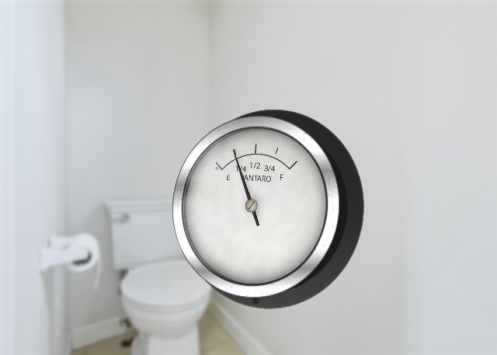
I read {"value": 0.25}
